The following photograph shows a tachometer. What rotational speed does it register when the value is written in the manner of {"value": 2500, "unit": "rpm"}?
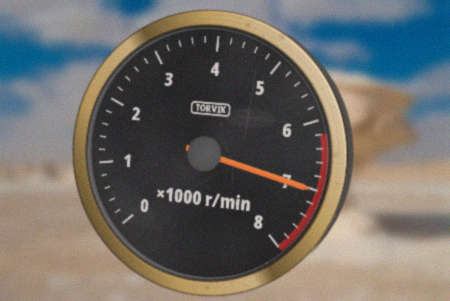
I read {"value": 7000, "unit": "rpm"}
